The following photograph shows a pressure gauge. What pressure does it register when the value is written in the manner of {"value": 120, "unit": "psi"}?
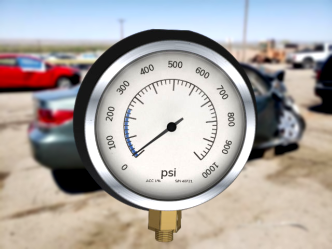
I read {"value": 20, "unit": "psi"}
